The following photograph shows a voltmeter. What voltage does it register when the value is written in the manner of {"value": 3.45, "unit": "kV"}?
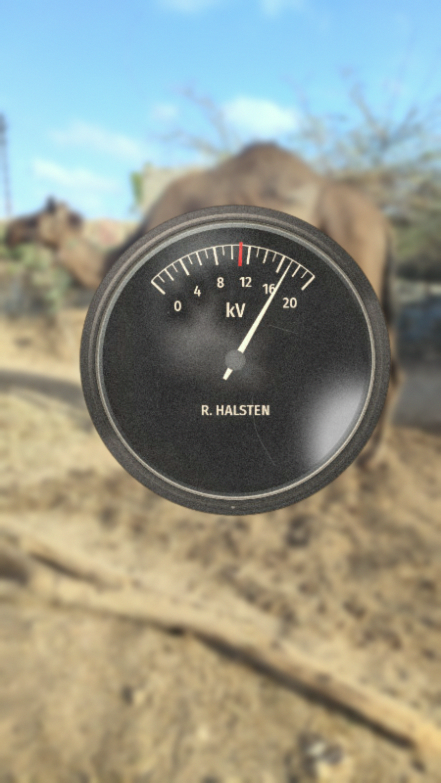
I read {"value": 17, "unit": "kV"}
